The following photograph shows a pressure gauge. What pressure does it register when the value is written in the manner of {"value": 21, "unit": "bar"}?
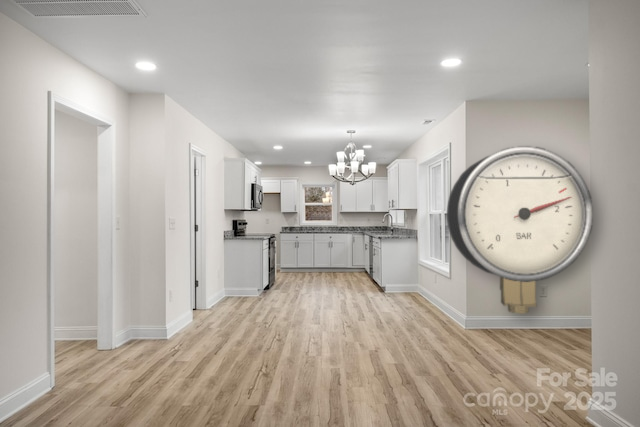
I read {"value": 1.9, "unit": "bar"}
